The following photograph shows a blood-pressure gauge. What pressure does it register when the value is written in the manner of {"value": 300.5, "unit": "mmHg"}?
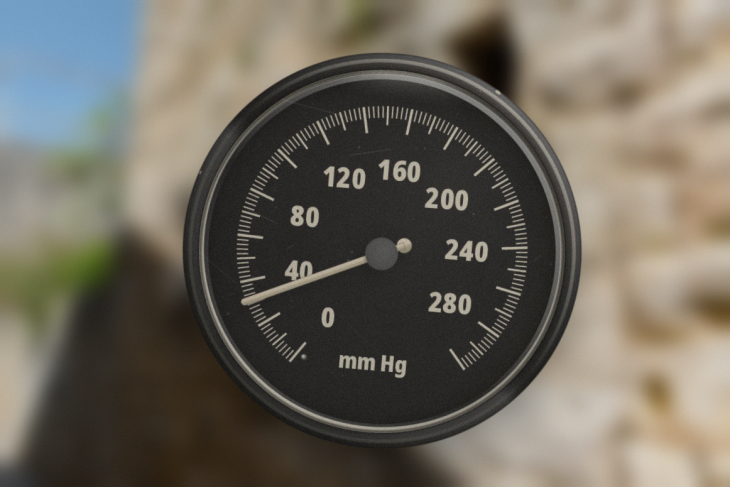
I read {"value": 32, "unit": "mmHg"}
